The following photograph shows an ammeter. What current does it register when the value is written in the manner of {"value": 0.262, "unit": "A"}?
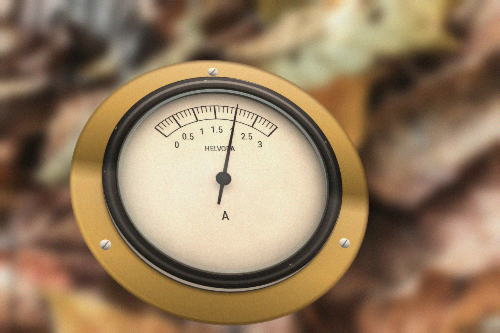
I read {"value": 2, "unit": "A"}
